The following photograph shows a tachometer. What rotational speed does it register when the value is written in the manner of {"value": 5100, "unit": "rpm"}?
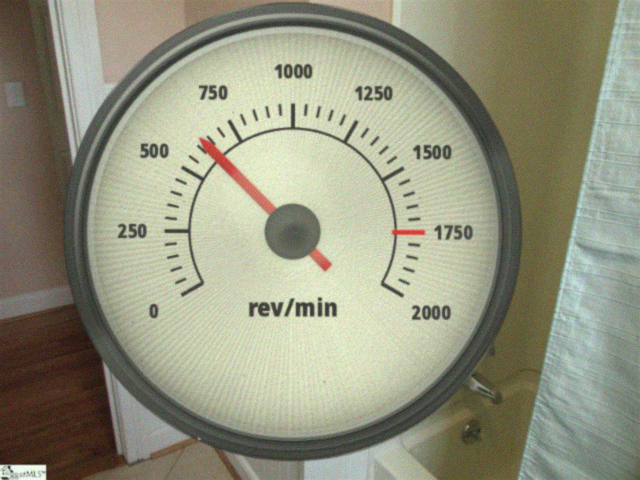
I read {"value": 625, "unit": "rpm"}
